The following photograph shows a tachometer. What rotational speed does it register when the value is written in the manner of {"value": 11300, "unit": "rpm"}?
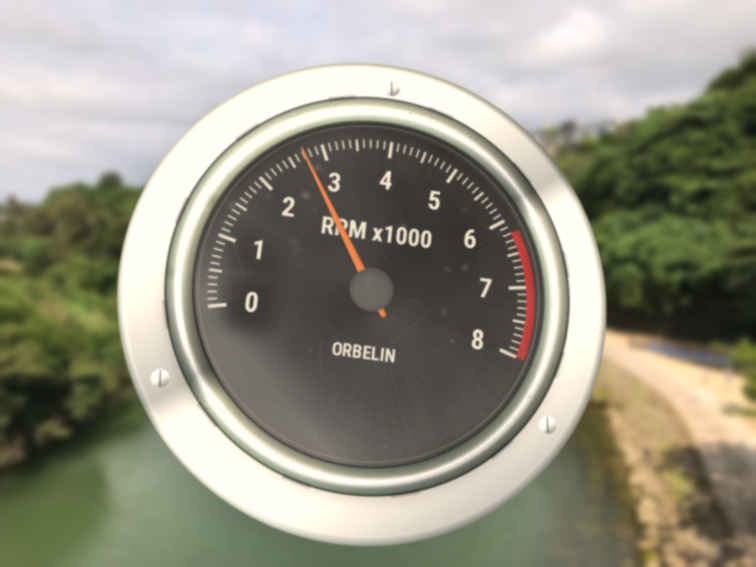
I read {"value": 2700, "unit": "rpm"}
